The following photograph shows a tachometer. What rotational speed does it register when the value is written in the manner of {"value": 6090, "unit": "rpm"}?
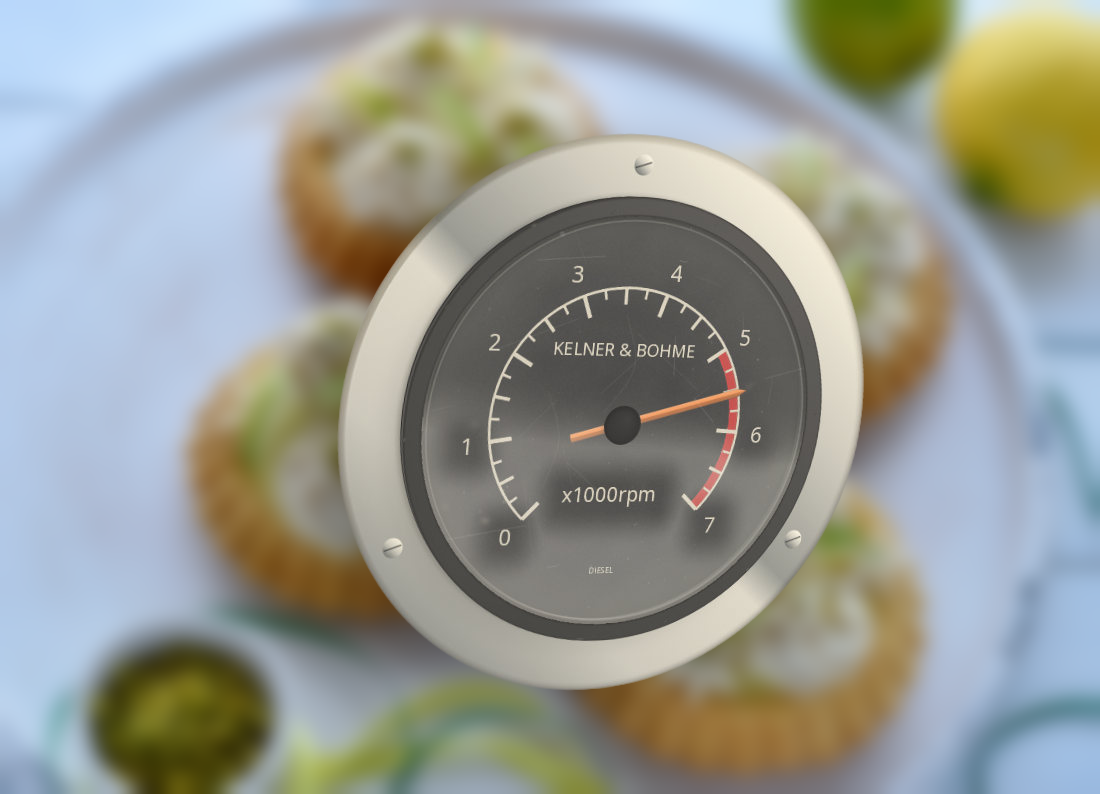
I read {"value": 5500, "unit": "rpm"}
